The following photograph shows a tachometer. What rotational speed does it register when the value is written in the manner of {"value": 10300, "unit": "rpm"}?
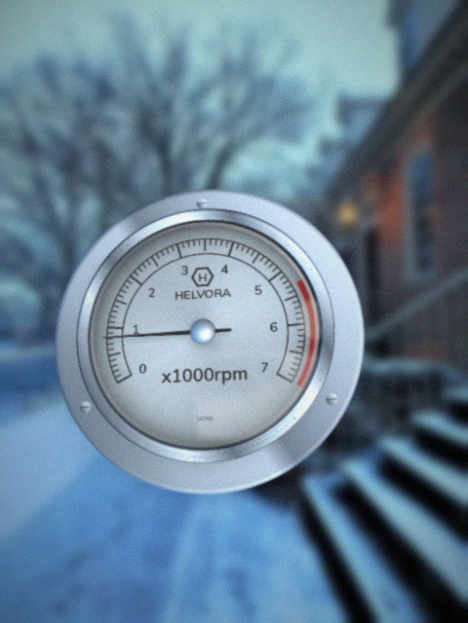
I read {"value": 800, "unit": "rpm"}
